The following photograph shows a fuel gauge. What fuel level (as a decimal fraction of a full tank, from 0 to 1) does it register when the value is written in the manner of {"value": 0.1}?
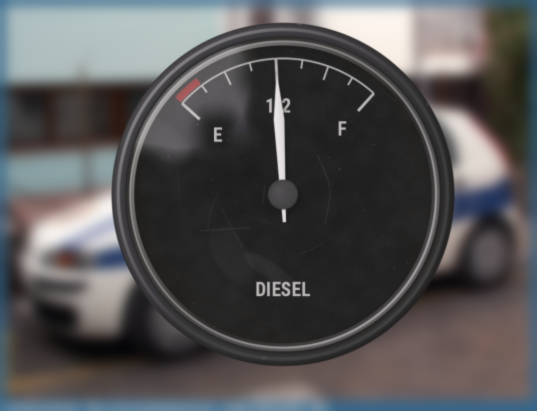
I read {"value": 0.5}
